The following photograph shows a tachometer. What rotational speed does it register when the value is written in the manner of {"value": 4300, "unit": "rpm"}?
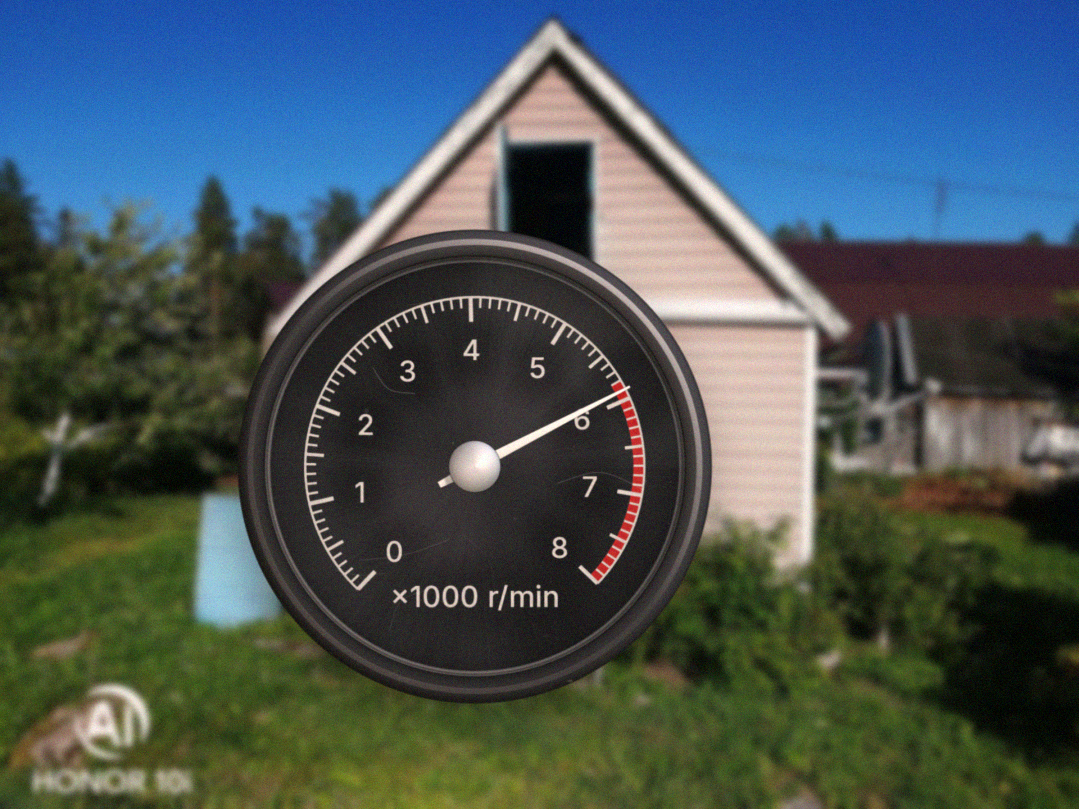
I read {"value": 5900, "unit": "rpm"}
